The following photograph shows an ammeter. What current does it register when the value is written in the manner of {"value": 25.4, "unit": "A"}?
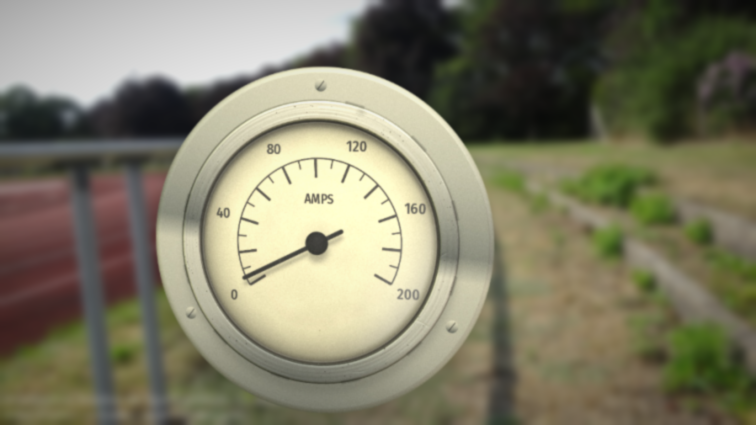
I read {"value": 5, "unit": "A"}
